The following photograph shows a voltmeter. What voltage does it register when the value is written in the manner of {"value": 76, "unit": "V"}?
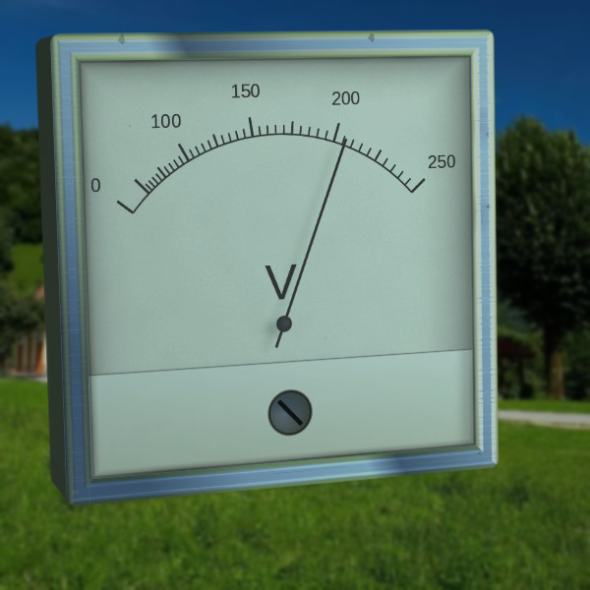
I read {"value": 205, "unit": "V"}
